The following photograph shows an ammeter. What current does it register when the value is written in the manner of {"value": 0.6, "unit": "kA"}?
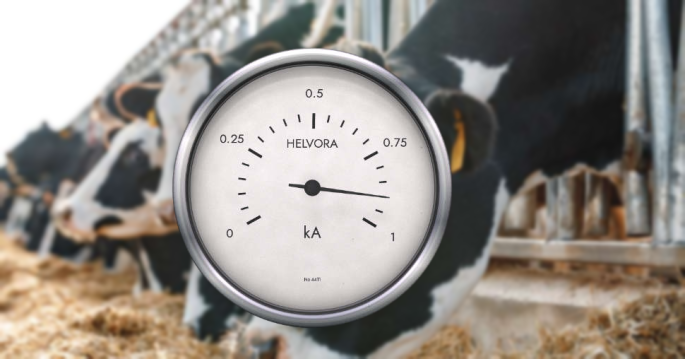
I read {"value": 0.9, "unit": "kA"}
